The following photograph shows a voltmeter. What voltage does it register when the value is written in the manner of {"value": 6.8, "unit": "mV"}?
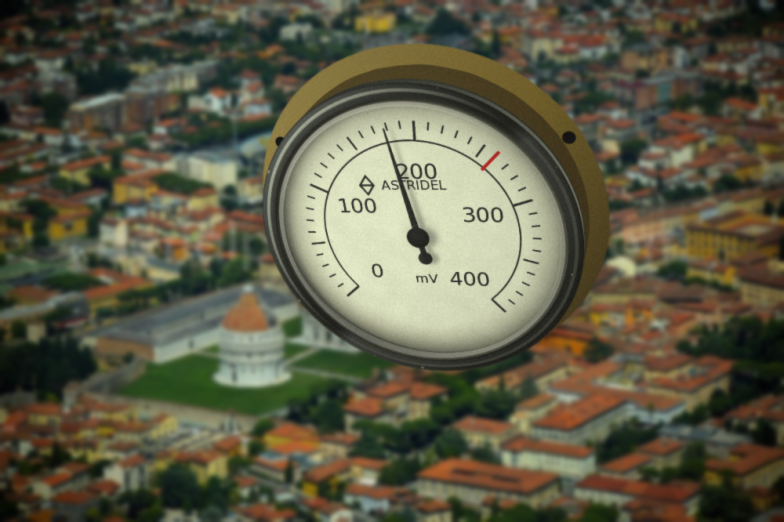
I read {"value": 180, "unit": "mV"}
